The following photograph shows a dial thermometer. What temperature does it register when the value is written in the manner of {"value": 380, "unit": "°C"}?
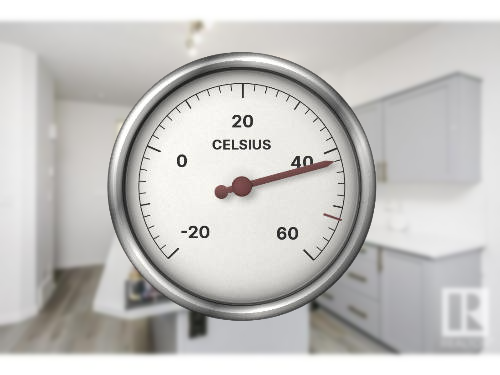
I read {"value": 42, "unit": "°C"}
